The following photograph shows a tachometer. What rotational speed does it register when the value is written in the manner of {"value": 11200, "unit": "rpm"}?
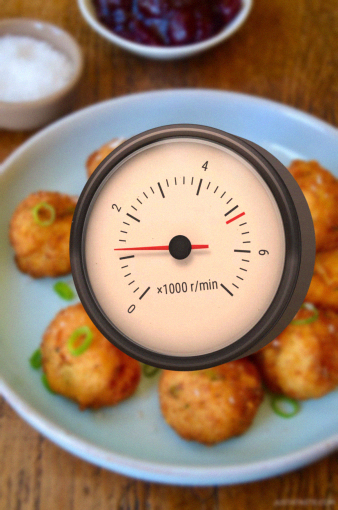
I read {"value": 1200, "unit": "rpm"}
